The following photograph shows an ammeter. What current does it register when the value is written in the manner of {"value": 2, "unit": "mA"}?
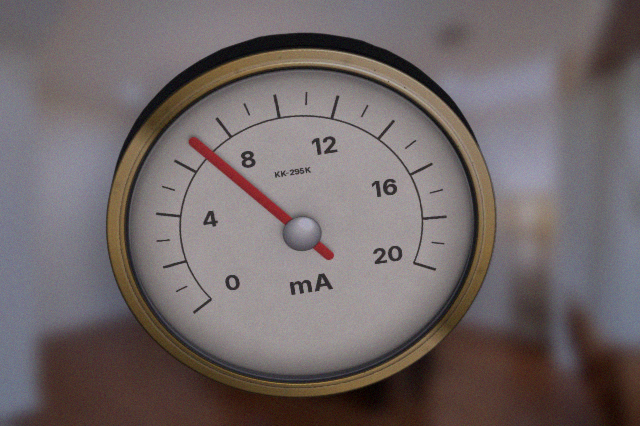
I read {"value": 7, "unit": "mA"}
